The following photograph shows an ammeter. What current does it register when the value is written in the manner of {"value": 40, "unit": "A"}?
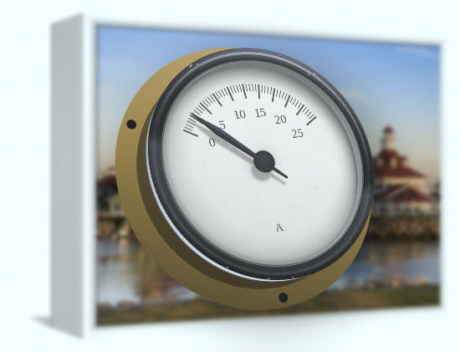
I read {"value": 2.5, "unit": "A"}
